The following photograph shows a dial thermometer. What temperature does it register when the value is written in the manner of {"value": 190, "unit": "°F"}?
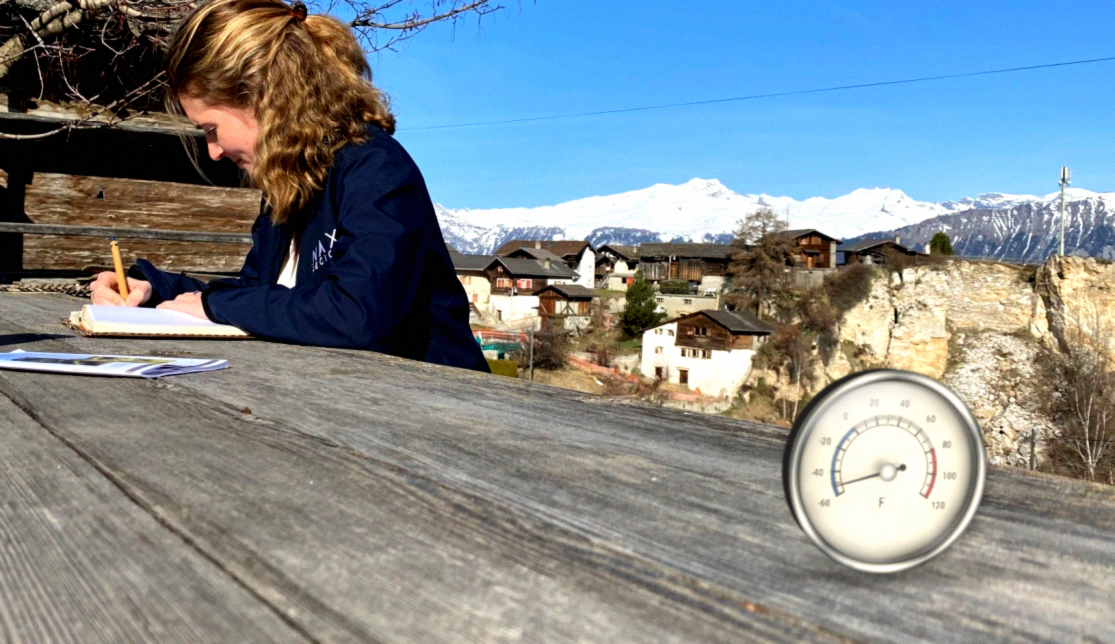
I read {"value": -50, "unit": "°F"}
